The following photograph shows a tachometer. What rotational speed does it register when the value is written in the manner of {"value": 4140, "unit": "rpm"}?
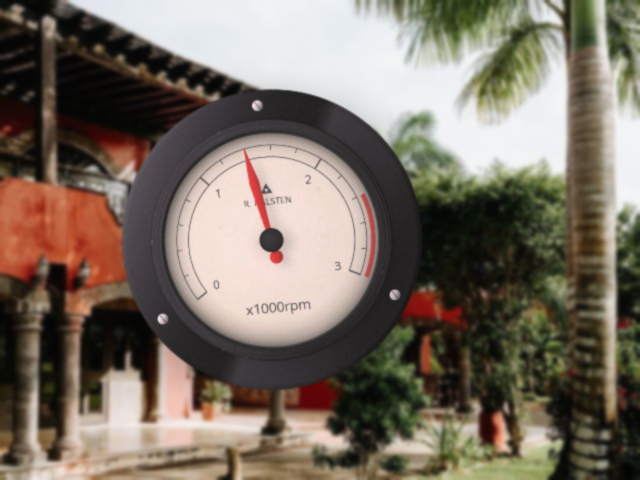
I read {"value": 1400, "unit": "rpm"}
